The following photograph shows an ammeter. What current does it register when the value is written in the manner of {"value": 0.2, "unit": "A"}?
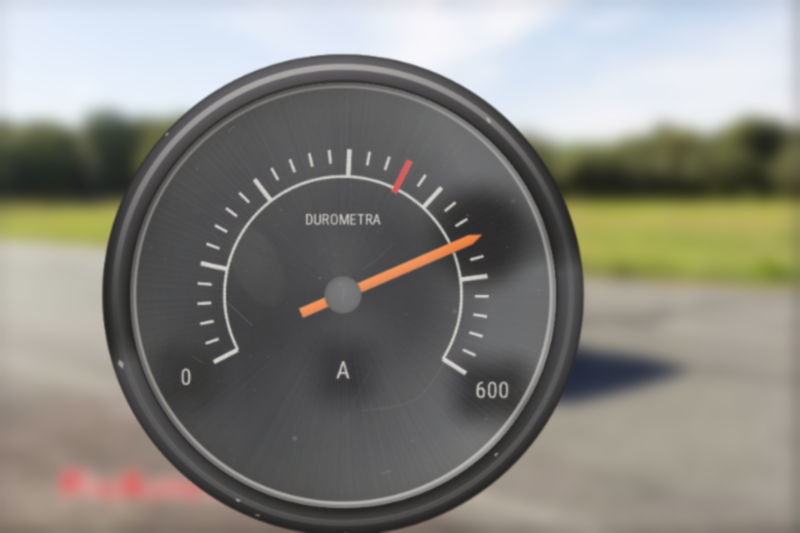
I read {"value": 460, "unit": "A"}
